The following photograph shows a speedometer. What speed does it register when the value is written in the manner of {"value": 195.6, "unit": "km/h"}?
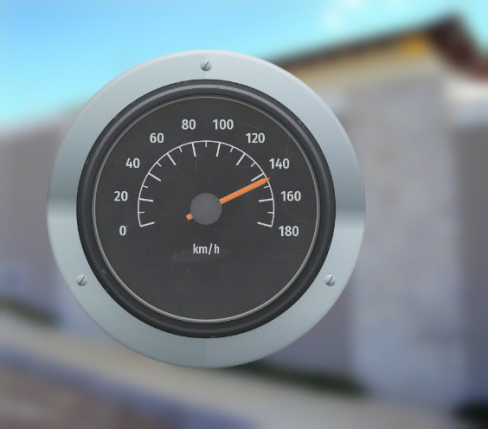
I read {"value": 145, "unit": "km/h"}
